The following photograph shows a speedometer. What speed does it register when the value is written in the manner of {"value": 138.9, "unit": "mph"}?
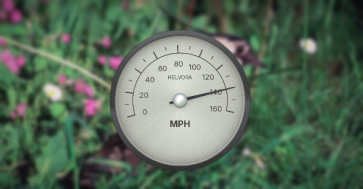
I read {"value": 140, "unit": "mph"}
